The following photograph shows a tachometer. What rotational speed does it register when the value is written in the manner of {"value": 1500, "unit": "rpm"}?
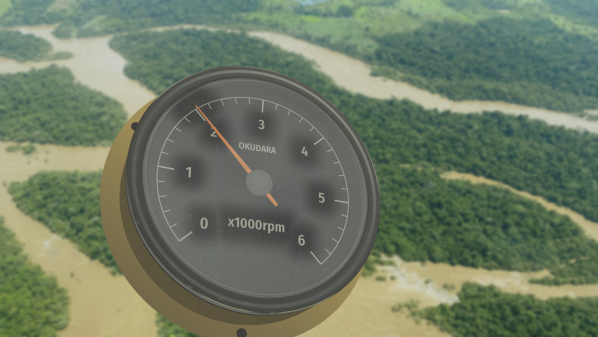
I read {"value": 2000, "unit": "rpm"}
